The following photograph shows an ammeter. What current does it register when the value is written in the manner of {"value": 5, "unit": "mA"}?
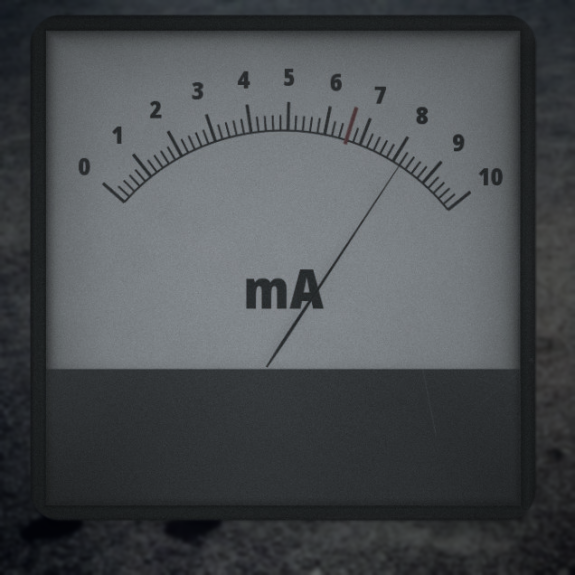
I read {"value": 8.2, "unit": "mA"}
